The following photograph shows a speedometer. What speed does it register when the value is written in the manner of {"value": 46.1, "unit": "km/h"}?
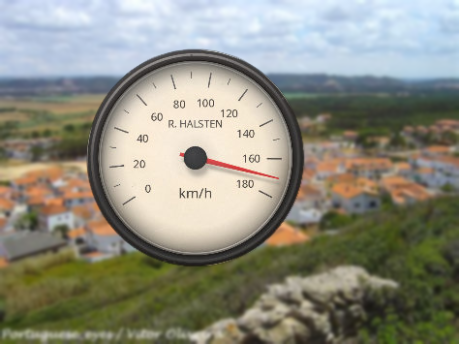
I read {"value": 170, "unit": "km/h"}
